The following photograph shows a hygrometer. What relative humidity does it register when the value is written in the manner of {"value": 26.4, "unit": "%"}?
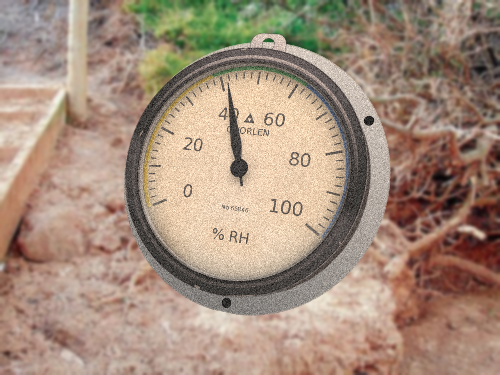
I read {"value": 42, "unit": "%"}
